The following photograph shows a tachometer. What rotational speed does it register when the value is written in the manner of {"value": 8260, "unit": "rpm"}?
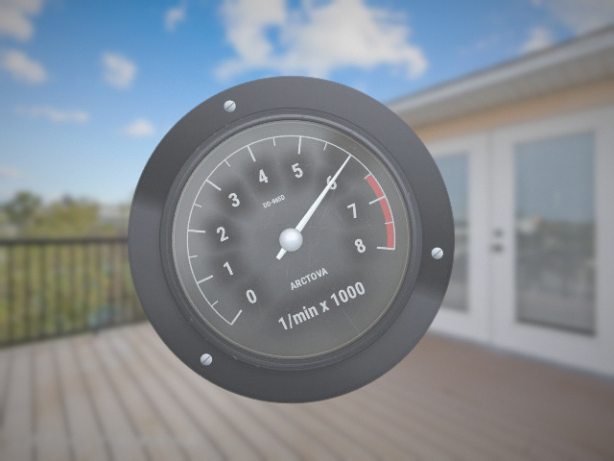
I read {"value": 6000, "unit": "rpm"}
